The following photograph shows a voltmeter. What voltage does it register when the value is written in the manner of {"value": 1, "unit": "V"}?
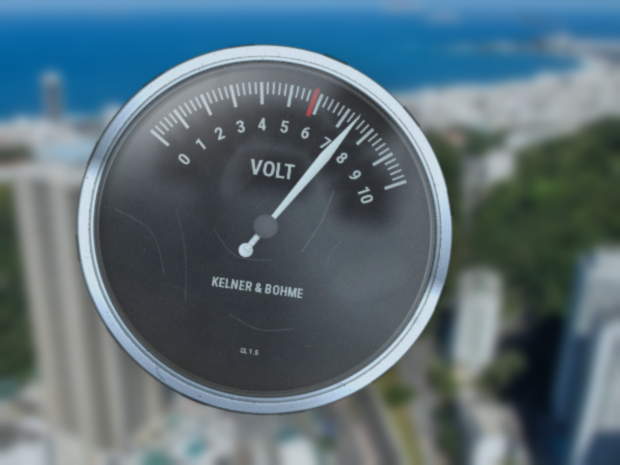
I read {"value": 7.4, "unit": "V"}
